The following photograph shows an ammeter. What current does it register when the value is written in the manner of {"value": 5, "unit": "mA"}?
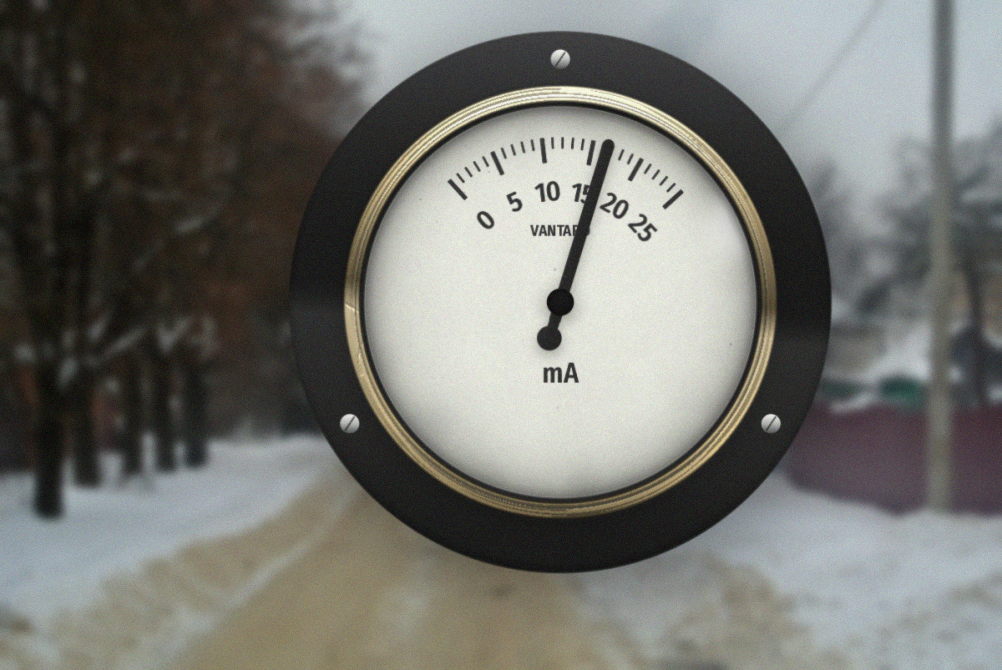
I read {"value": 16.5, "unit": "mA"}
